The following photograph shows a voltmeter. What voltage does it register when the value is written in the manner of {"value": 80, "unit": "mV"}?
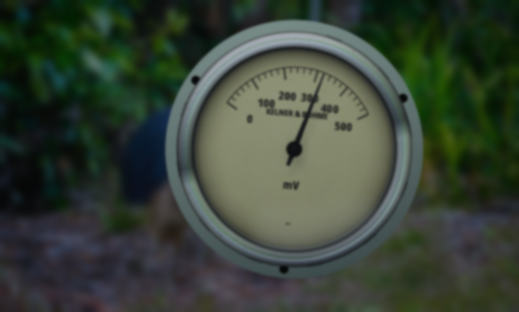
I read {"value": 320, "unit": "mV"}
